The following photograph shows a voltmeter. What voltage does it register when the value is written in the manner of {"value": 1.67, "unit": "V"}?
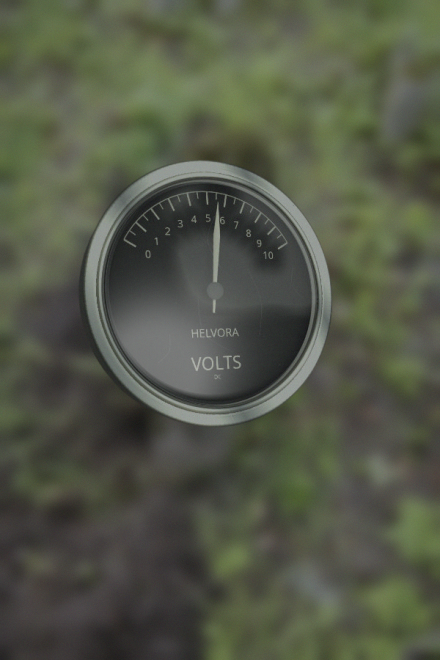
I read {"value": 5.5, "unit": "V"}
